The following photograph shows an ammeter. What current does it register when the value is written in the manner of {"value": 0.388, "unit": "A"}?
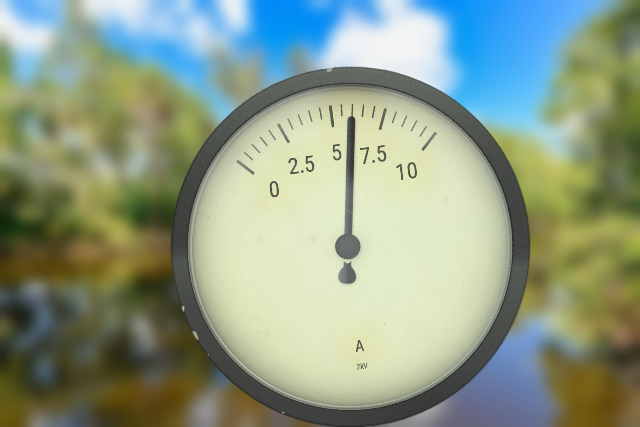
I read {"value": 6, "unit": "A"}
